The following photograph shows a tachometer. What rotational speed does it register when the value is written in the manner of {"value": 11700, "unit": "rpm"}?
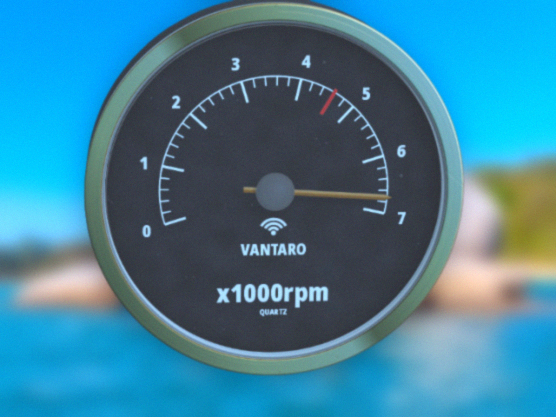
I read {"value": 6700, "unit": "rpm"}
